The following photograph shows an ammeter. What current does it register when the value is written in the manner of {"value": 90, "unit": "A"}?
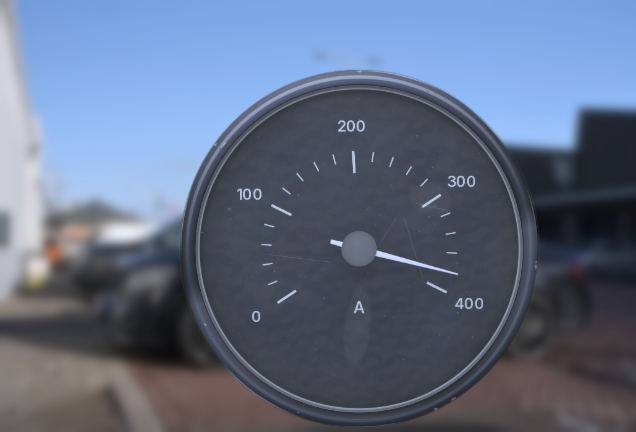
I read {"value": 380, "unit": "A"}
